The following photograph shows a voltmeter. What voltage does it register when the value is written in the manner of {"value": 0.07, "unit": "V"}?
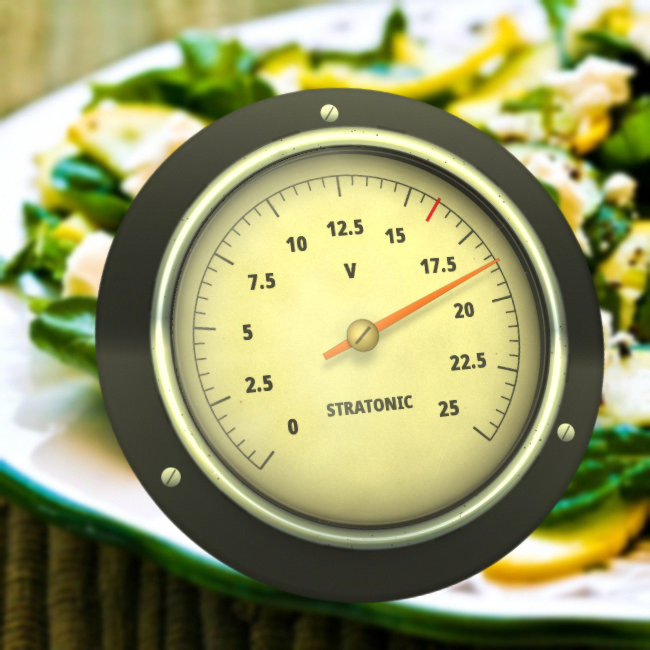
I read {"value": 18.75, "unit": "V"}
